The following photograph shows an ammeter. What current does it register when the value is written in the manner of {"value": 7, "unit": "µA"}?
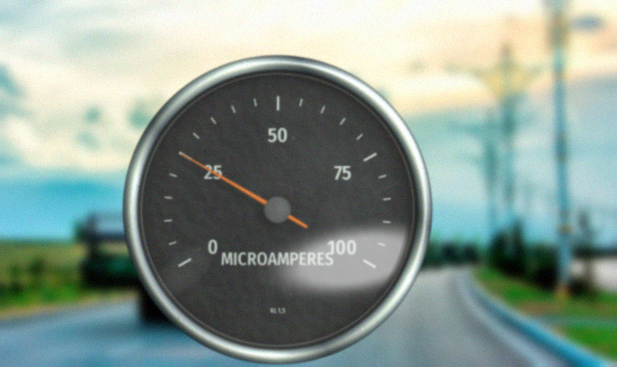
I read {"value": 25, "unit": "µA"}
